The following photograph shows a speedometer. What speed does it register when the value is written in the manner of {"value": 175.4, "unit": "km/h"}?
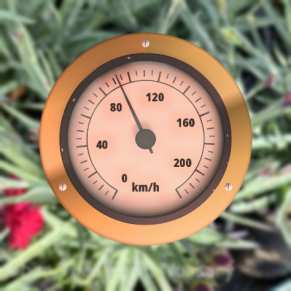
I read {"value": 92.5, "unit": "km/h"}
